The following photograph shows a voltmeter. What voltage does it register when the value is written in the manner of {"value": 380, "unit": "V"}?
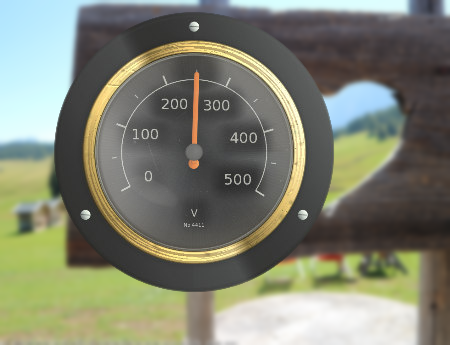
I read {"value": 250, "unit": "V"}
